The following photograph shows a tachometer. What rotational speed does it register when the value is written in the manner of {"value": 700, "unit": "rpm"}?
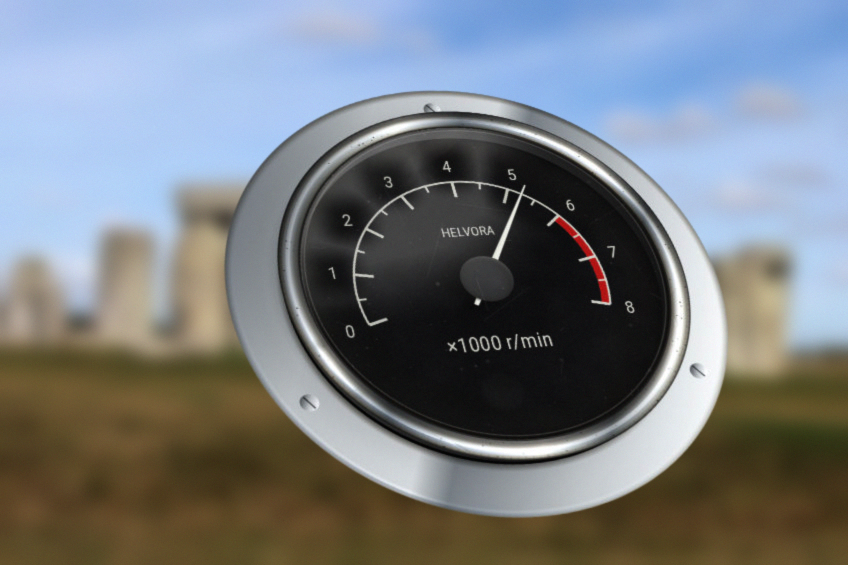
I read {"value": 5250, "unit": "rpm"}
